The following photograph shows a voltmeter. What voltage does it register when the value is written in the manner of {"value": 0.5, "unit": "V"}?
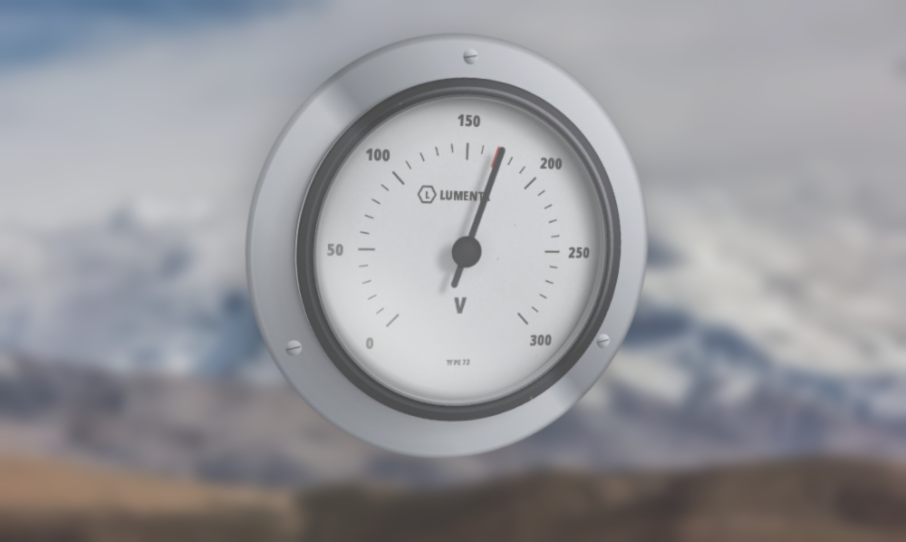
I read {"value": 170, "unit": "V"}
